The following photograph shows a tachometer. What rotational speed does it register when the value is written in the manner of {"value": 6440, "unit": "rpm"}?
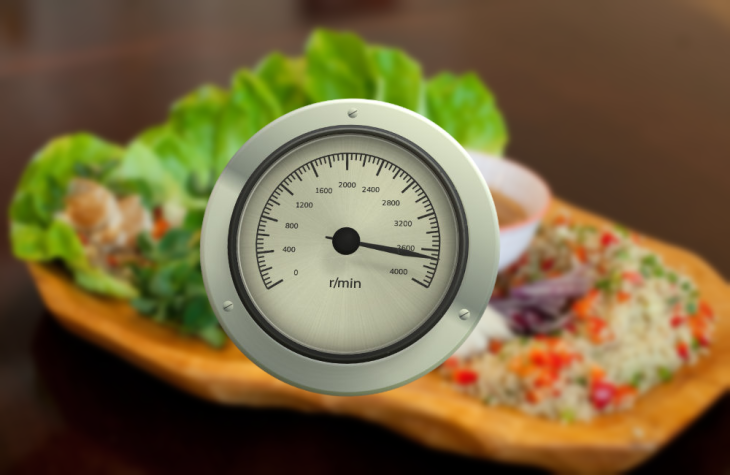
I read {"value": 3700, "unit": "rpm"}
